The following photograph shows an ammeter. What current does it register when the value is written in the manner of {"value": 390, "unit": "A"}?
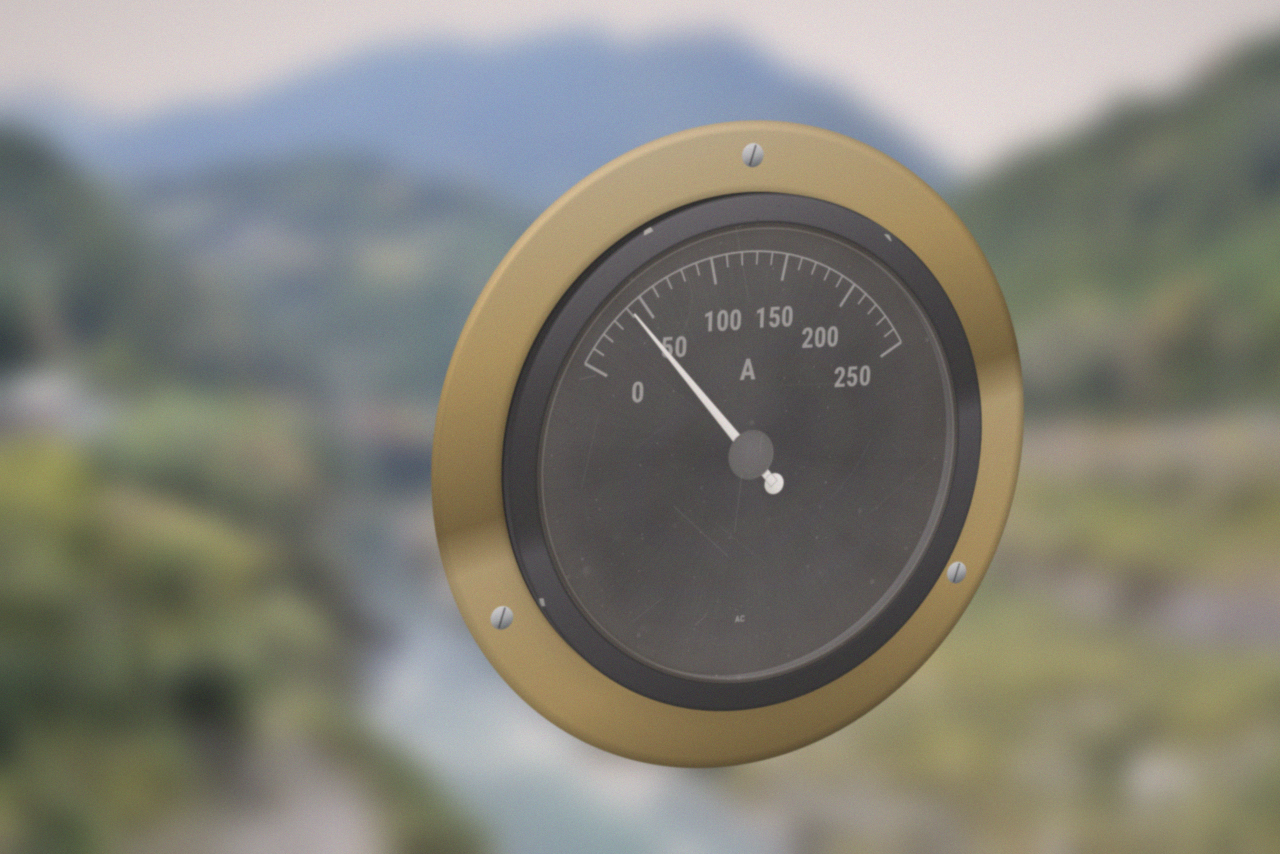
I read {"value": 40, "unit": "A"}
